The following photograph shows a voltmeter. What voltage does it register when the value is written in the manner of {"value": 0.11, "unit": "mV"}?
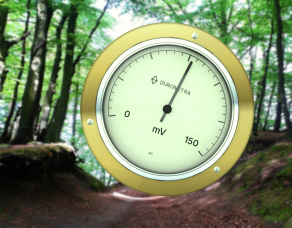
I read {"value": 77.5, "unit": "mV"}
